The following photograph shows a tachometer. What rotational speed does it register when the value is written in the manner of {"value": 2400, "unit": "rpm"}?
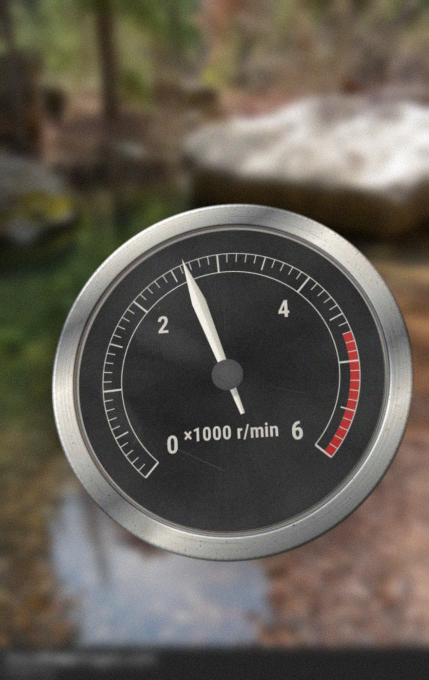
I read {"value": 2650, "unit": "rpm"}
